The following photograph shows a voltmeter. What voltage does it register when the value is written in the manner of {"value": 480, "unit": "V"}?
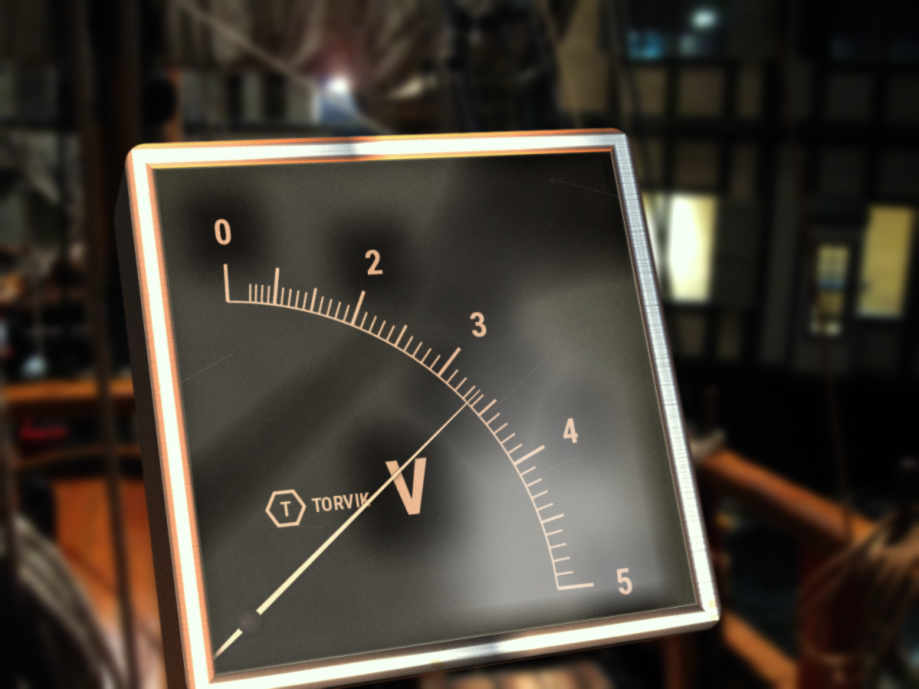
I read {"value": 3.35, "unit": "V"}
